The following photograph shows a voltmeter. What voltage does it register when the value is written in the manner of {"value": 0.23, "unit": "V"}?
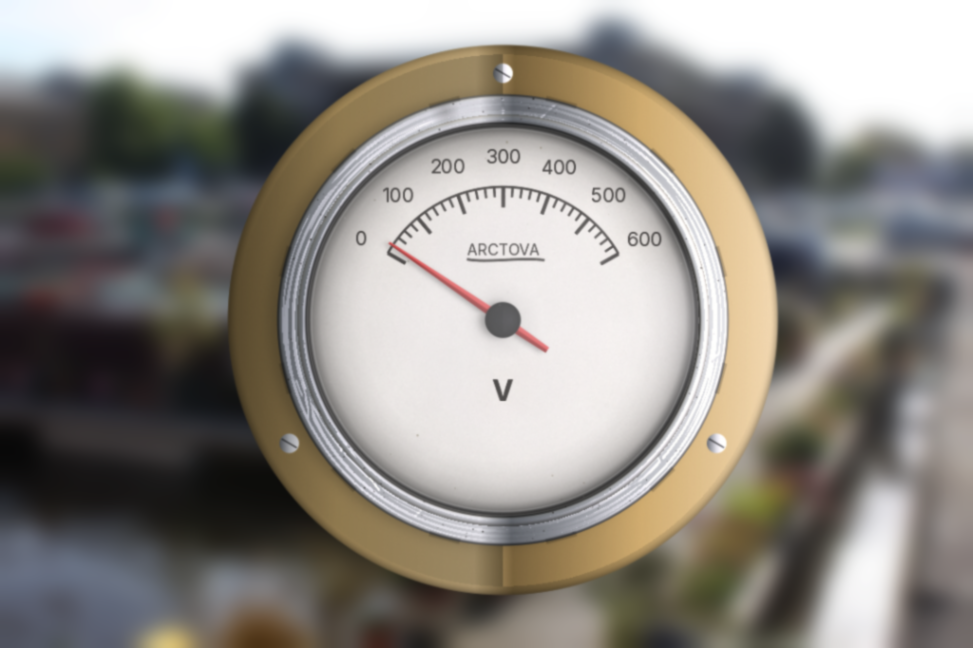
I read {"value": 20, "unit": "V"}
